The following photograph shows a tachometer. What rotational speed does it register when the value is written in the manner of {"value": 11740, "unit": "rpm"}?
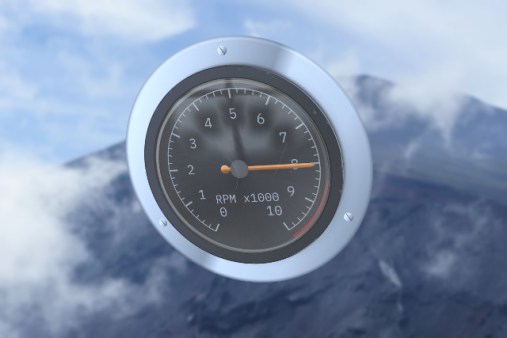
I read {"value": 8000, "unit": "rpm"}
